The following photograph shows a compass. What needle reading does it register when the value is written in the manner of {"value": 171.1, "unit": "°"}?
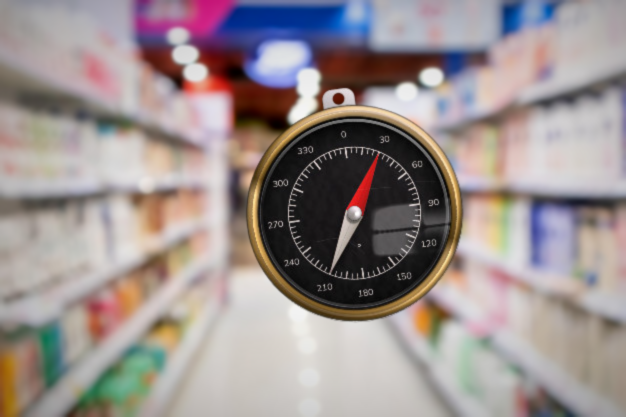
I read {"value": 30, "unit": "°"}
